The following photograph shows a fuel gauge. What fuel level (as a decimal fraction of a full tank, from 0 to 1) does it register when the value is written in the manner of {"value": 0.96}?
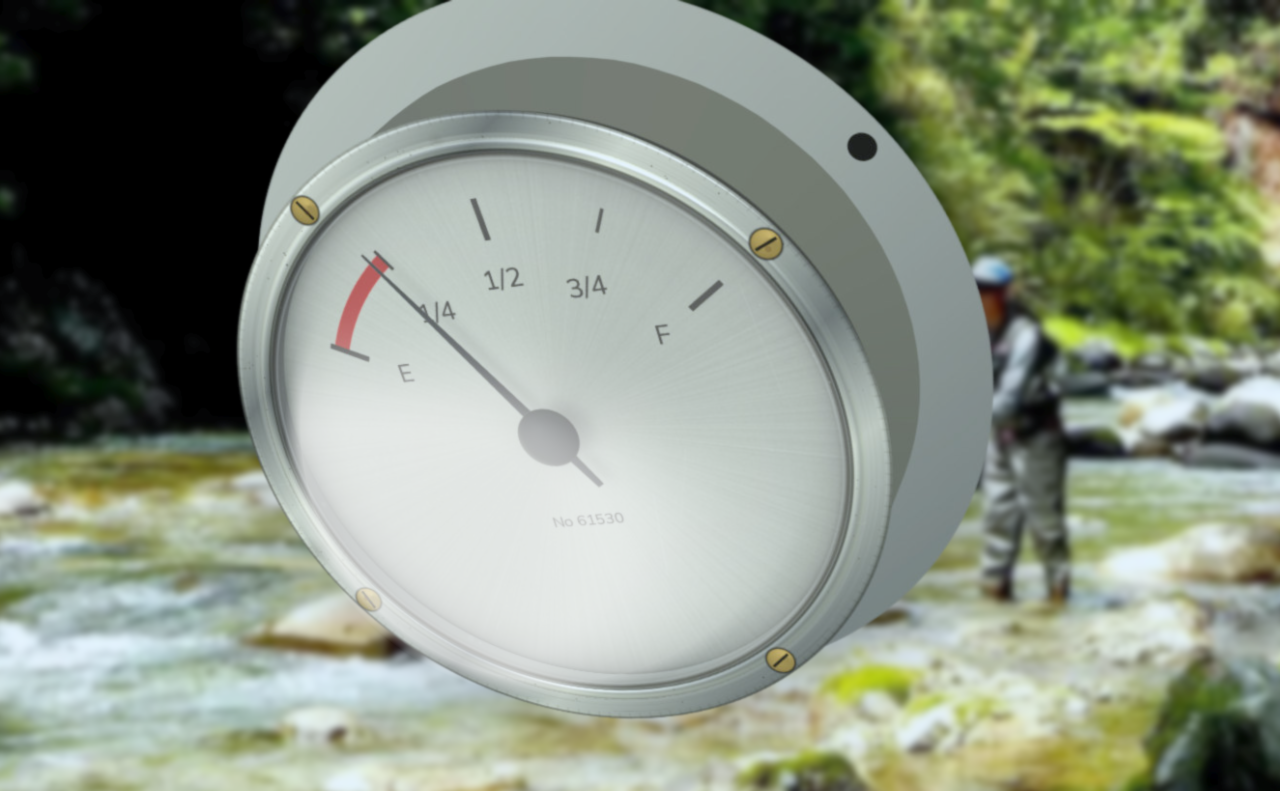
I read {"value": 0.25}
